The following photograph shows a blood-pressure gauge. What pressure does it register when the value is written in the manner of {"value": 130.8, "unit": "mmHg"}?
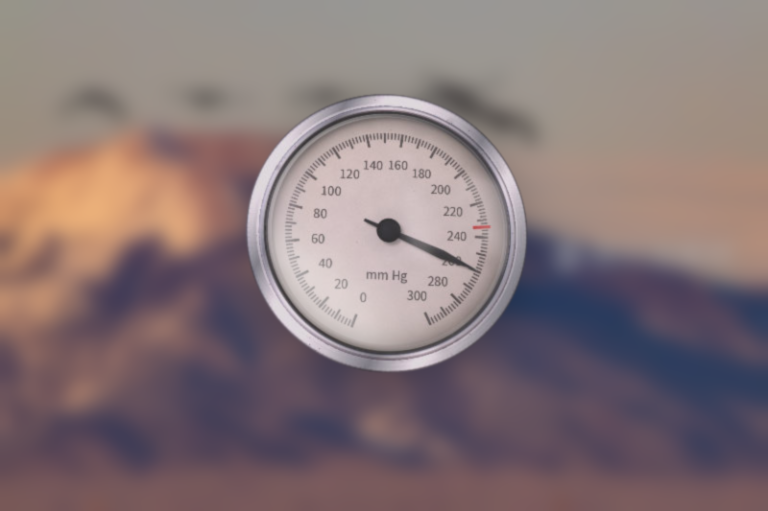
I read {"value": 260, "unit": "mmHg"}
